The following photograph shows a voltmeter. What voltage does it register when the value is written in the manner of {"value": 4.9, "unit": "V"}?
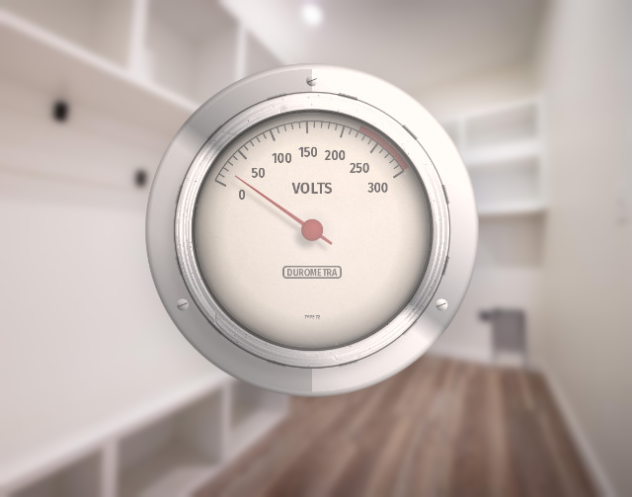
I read {"value": 20, "unit": "V"}
